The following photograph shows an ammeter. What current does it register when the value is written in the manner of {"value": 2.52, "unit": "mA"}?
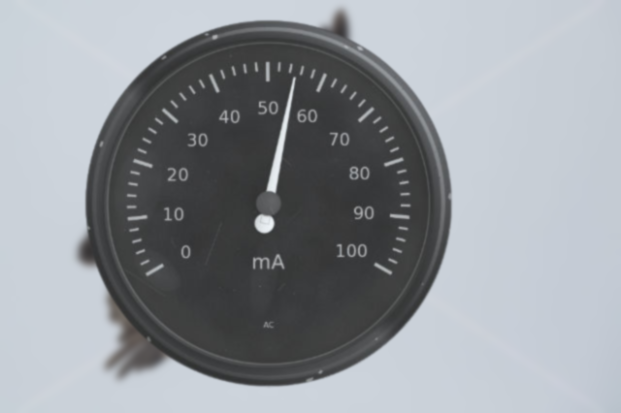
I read {"value": 55, "unit": "mA"}
